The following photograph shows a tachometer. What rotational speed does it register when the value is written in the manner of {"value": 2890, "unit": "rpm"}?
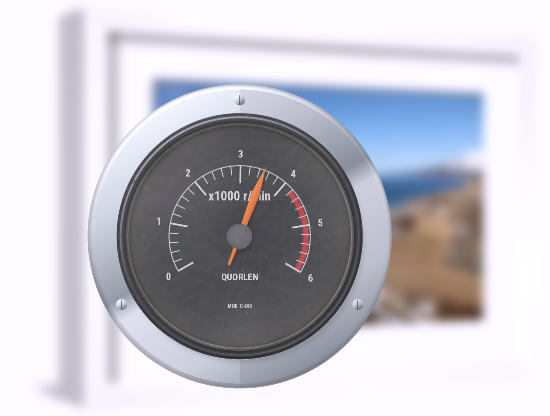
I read {"value": 3500, "unit": "rpm"}
